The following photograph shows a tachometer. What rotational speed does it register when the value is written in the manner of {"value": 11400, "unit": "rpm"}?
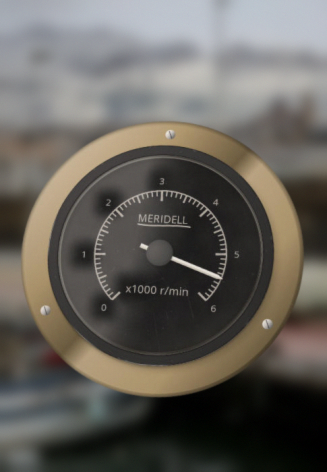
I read {"value": 5500, "unit": "rpm"}
